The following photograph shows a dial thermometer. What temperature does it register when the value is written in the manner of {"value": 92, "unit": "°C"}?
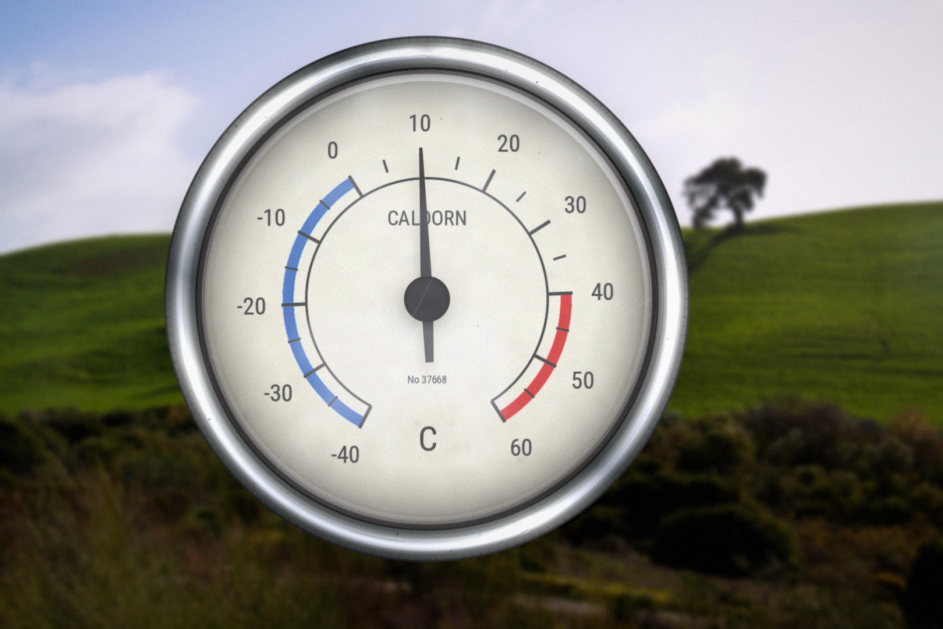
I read {"value": 10, "unit": "°C"}
